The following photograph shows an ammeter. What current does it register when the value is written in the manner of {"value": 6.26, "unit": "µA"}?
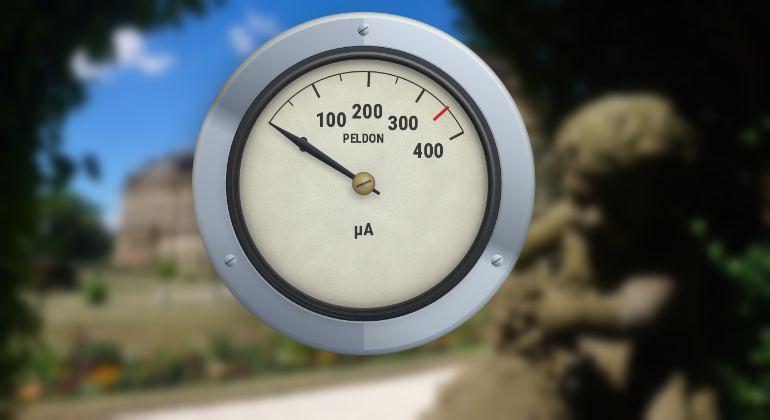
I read {"value": 0, "unit": "µA"}
